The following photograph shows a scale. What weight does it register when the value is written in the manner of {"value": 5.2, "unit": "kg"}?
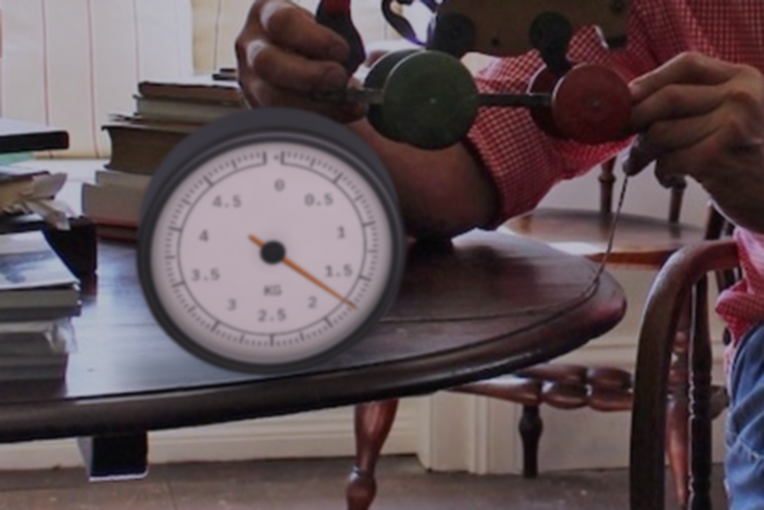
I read {"value": 1.75, "unit": "kg"}
